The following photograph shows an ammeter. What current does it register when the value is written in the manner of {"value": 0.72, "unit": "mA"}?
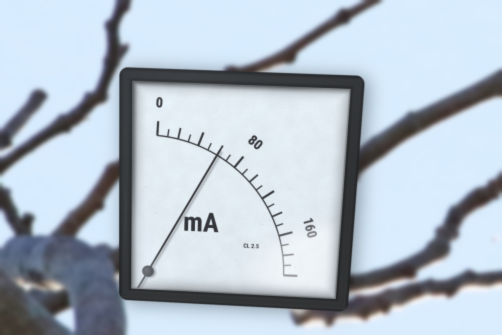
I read {"value": 60, "unit": "mA"}
